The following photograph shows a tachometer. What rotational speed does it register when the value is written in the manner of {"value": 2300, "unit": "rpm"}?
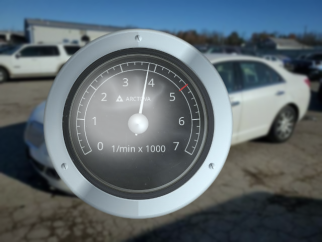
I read {"value": 3800, "unit": "rpm"}
